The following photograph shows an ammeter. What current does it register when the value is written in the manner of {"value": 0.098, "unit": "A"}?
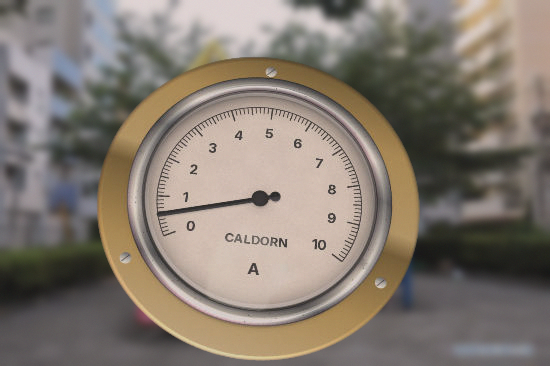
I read {"value": 0.5, "unit": "A"}
